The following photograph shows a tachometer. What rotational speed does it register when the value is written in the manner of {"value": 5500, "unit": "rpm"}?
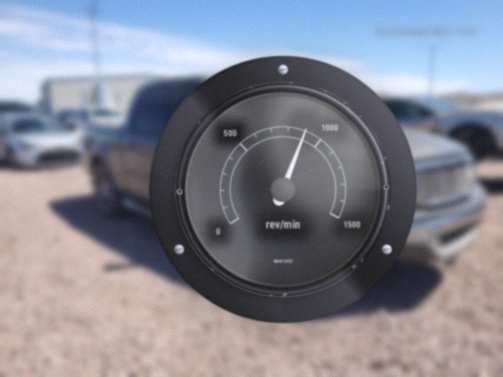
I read {"value": 900, "unit": "rpm"}
